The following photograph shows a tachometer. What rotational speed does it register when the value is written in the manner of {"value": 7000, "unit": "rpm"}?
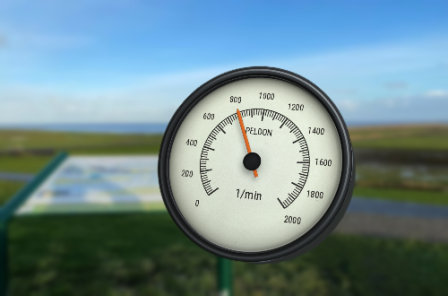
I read {"value": 800, "unit": "rpm"}
